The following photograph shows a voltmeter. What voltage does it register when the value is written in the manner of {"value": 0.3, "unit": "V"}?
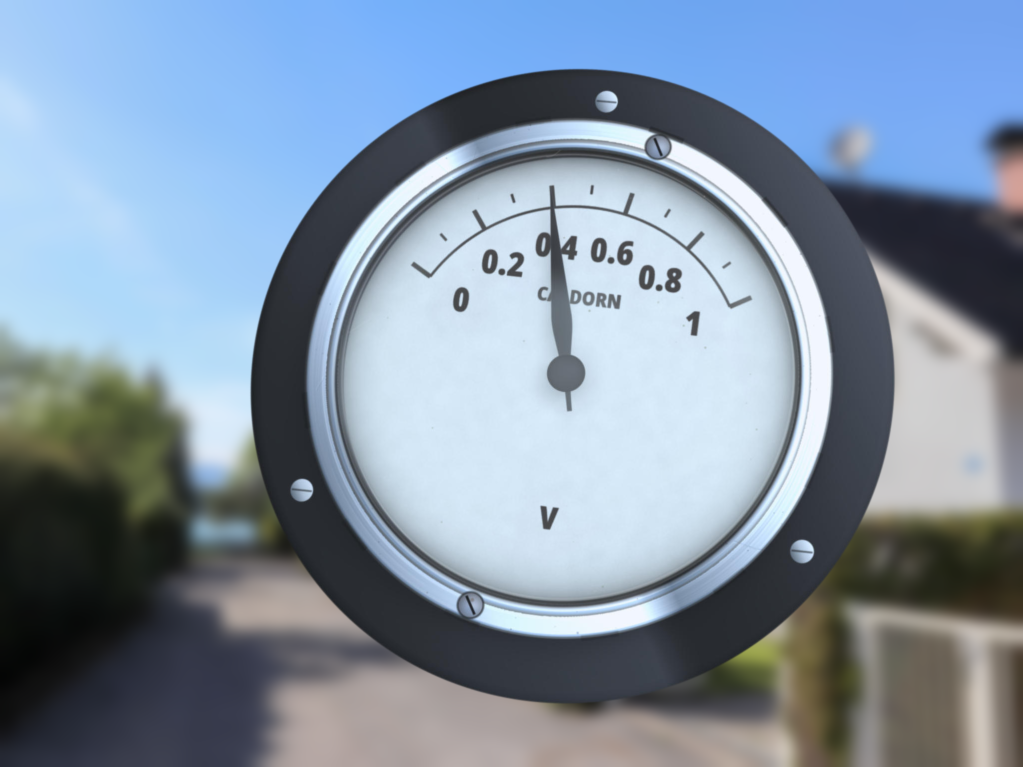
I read {"value": 0.4, "unit": "V"}
